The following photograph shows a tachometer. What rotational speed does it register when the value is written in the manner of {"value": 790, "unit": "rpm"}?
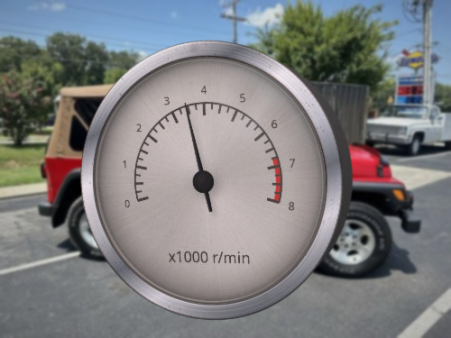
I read {"value": 3500, "unit": "rpm"}
